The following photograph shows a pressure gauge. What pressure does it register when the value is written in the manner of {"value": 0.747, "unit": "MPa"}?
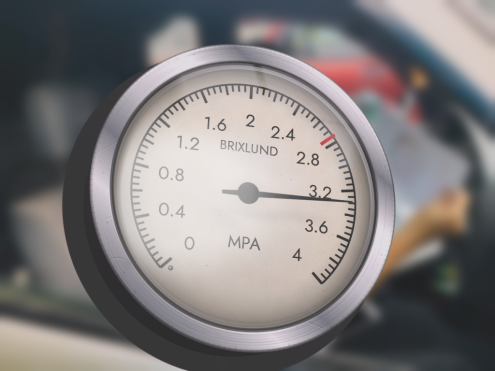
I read {"value": 3.3, "unit": "MPa"}
